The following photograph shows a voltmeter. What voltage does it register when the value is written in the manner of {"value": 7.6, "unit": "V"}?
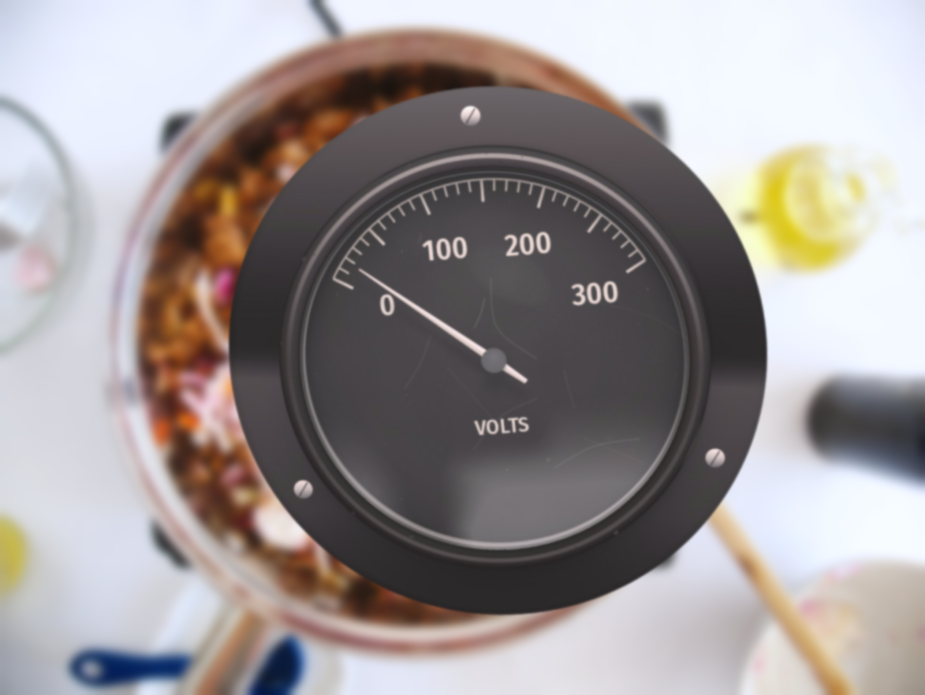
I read {"value": 20, "unit": "V"}
